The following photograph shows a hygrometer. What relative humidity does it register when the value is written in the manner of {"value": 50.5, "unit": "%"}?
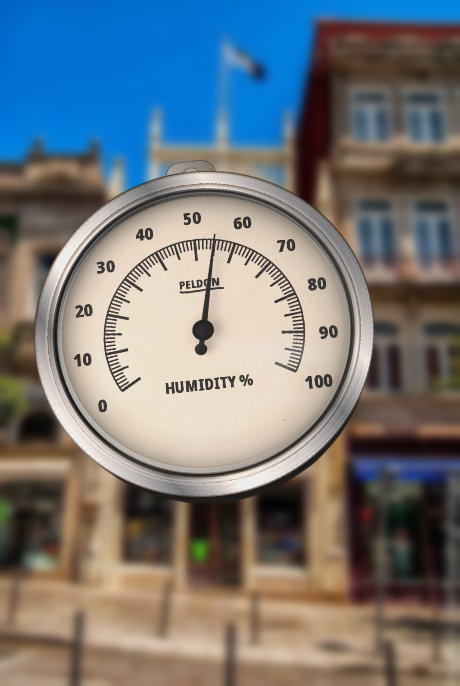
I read {"value": 55, "unit": "%"}
